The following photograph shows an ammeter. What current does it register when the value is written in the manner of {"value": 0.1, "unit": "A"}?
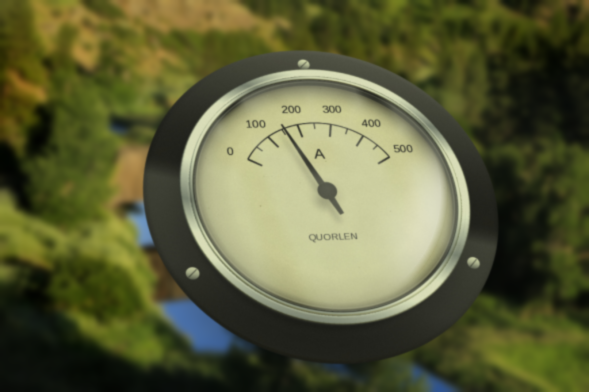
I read {"value": 150, "unit": "A"}
